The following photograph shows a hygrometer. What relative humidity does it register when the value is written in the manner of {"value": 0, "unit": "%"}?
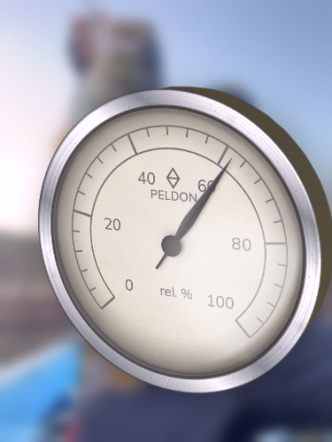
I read {"value": 62, "unit": "%"}
